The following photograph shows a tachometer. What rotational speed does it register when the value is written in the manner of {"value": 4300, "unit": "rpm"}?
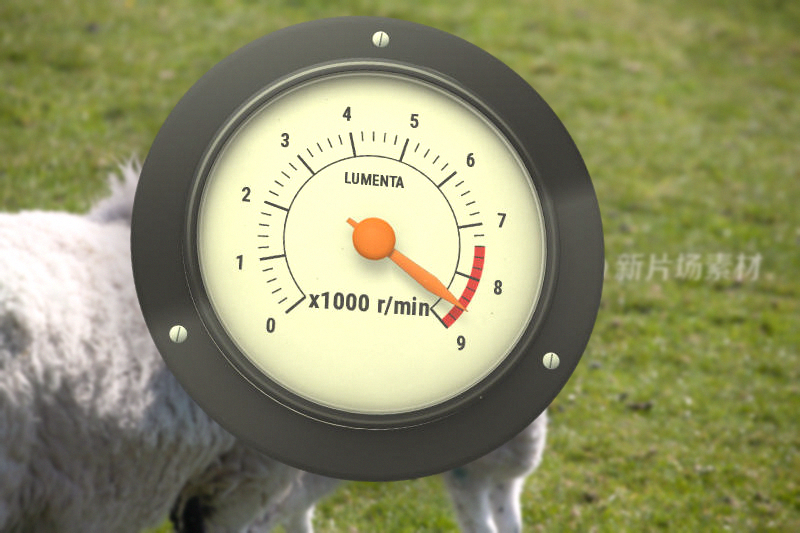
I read {"value": 8600, "unit": "rpm"}
